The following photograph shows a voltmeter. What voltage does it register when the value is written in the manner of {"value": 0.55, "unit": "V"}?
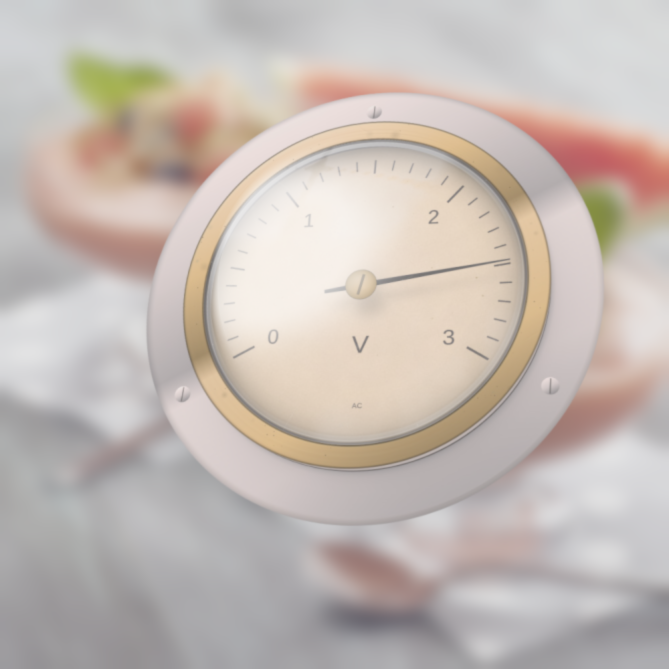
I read {"value": 2.5, "unit": "V"}
